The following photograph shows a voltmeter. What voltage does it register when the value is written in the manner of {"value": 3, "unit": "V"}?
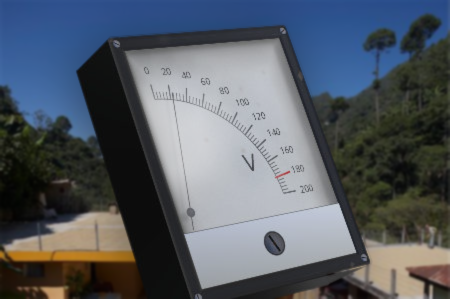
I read {"value": 20, "unit": "V"}
